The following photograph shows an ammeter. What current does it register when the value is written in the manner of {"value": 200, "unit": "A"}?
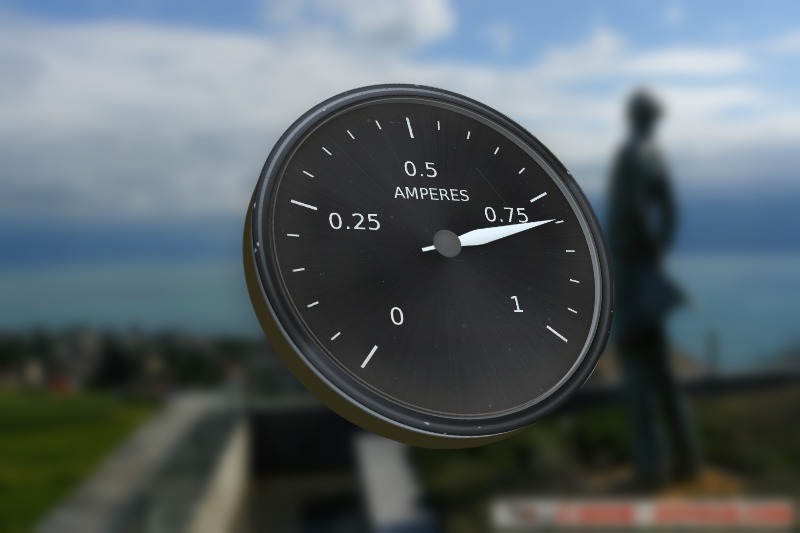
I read {"value": 0.8, "unit": "A"}
